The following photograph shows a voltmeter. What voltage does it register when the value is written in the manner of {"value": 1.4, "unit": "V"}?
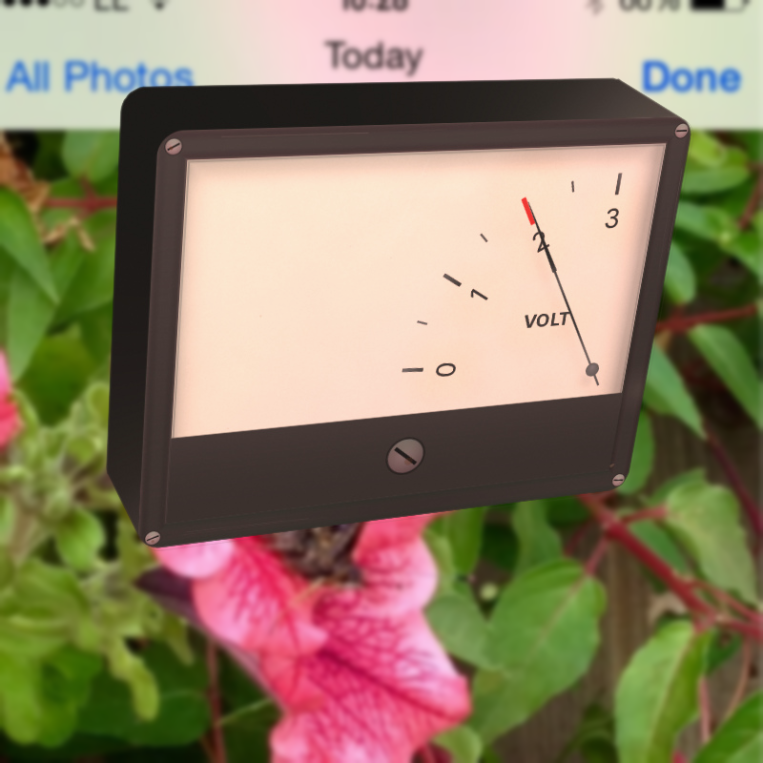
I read {"value": 2, "unit": "V"}
